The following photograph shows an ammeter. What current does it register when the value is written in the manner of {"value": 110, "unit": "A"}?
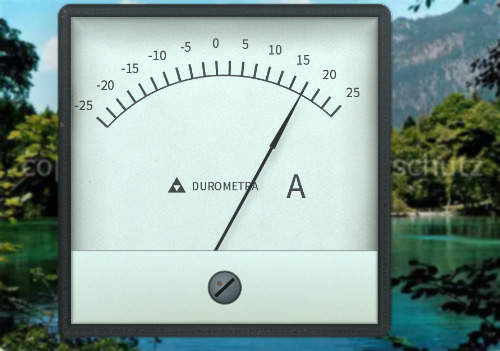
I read {"value": 17.5, "unit": "A"}
